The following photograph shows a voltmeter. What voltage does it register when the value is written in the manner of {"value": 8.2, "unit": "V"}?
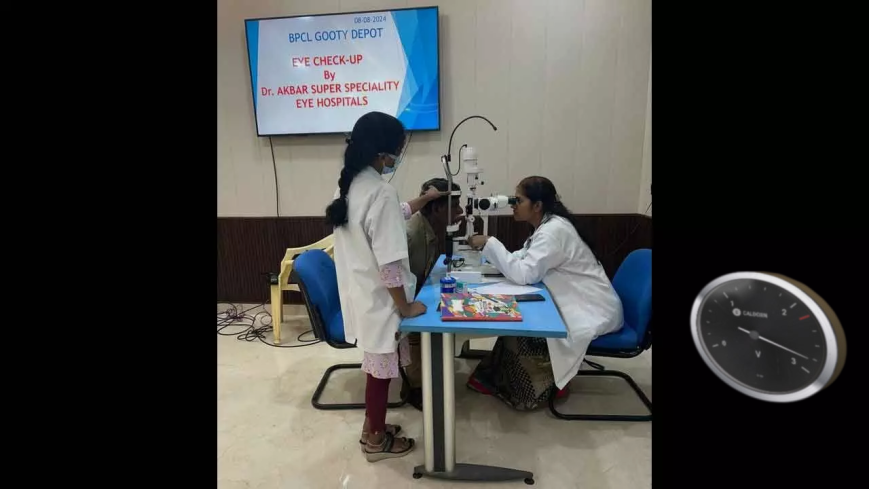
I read {"value": 2.8, "unit": "V"}
